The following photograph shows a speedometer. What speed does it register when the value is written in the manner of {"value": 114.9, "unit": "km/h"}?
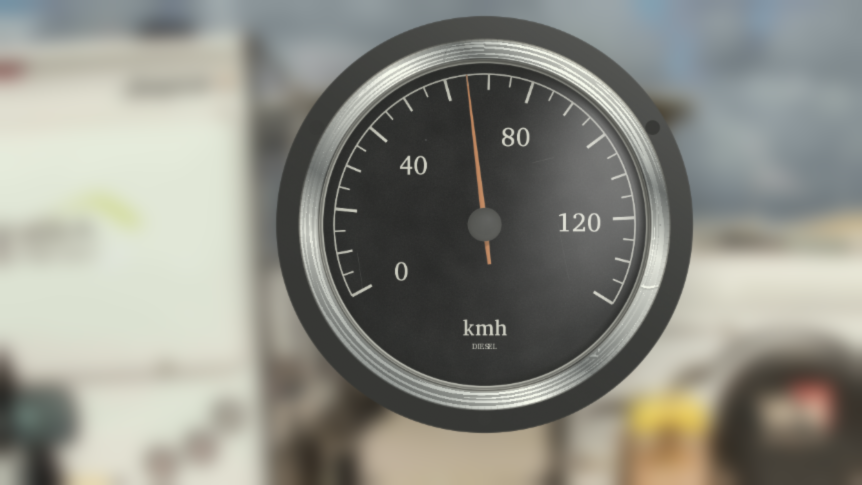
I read {"value": 65, "unit": "km/h"}
